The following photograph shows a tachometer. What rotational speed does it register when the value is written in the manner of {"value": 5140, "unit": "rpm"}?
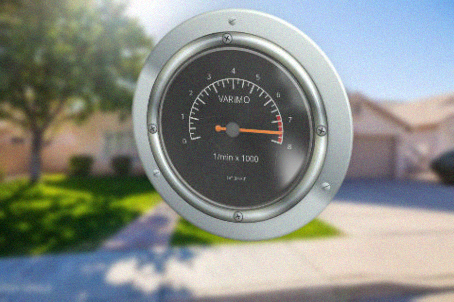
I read {"value": 7500, "unit": "rpm"}
